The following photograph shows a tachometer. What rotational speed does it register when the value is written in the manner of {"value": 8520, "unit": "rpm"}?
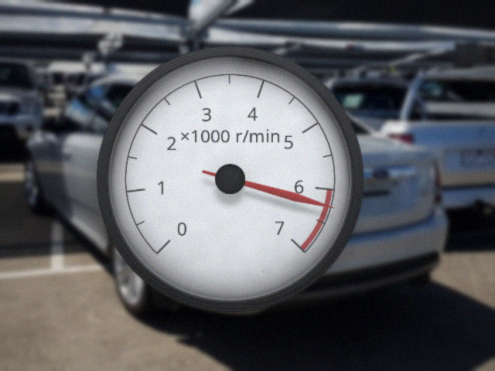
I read {"value": 6250, "unit": "rpm"}
